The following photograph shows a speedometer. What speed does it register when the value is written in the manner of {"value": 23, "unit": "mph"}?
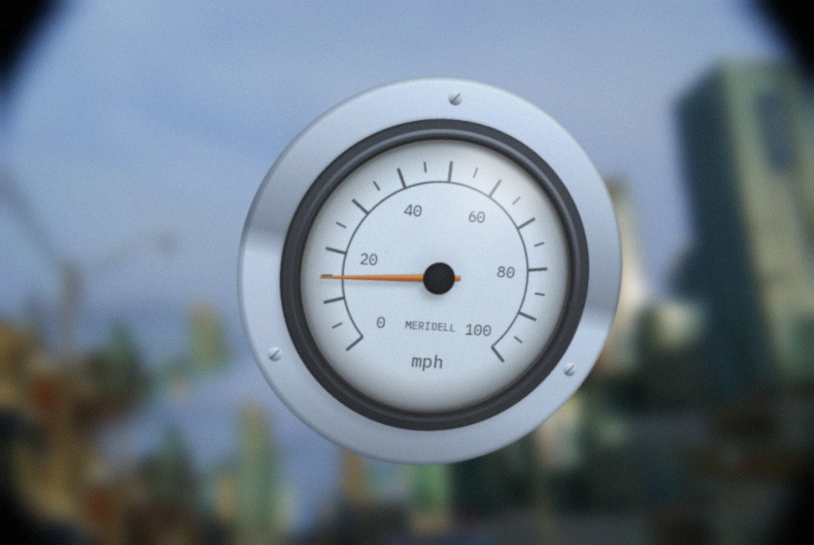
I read {"value": 15, "unit": "mph"}
